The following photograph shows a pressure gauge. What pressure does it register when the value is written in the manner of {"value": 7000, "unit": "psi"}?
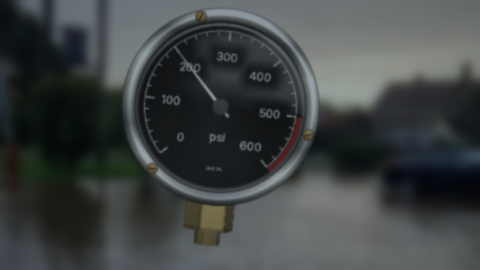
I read {"value": 200, "unit": "psi"}
